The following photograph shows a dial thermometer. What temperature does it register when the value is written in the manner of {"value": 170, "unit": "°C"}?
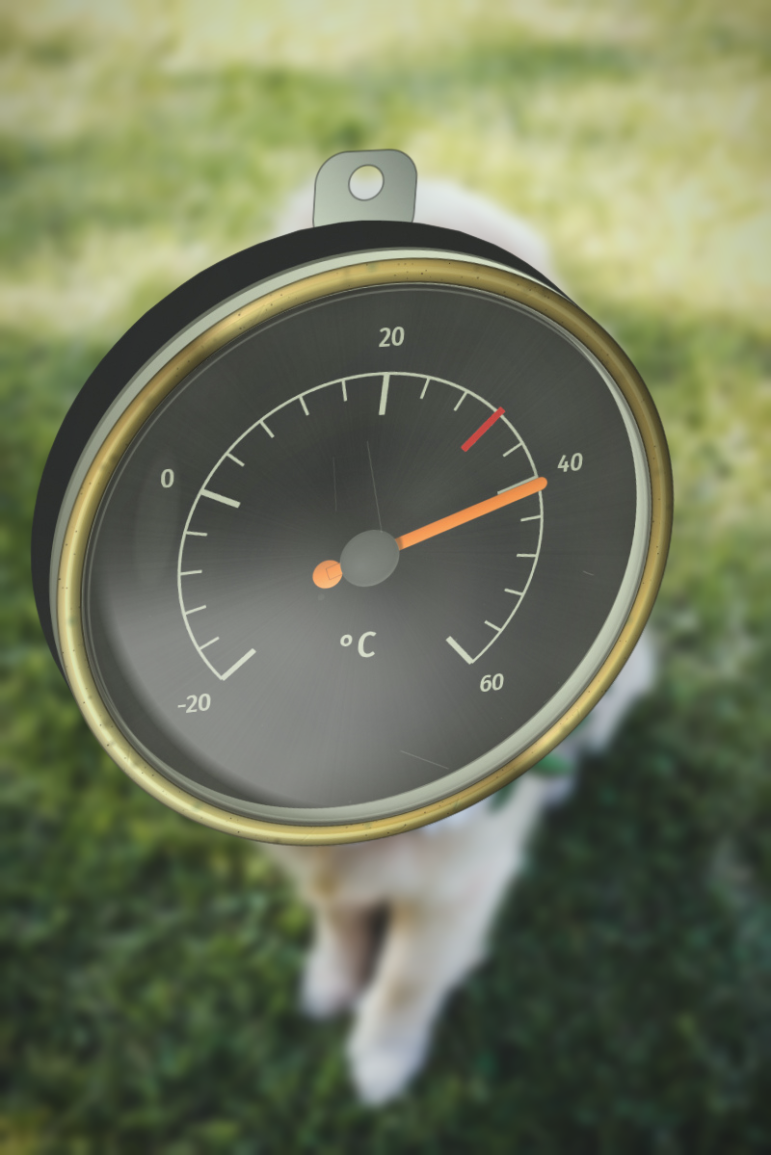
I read {"value": 40, "unit": "°C"}
